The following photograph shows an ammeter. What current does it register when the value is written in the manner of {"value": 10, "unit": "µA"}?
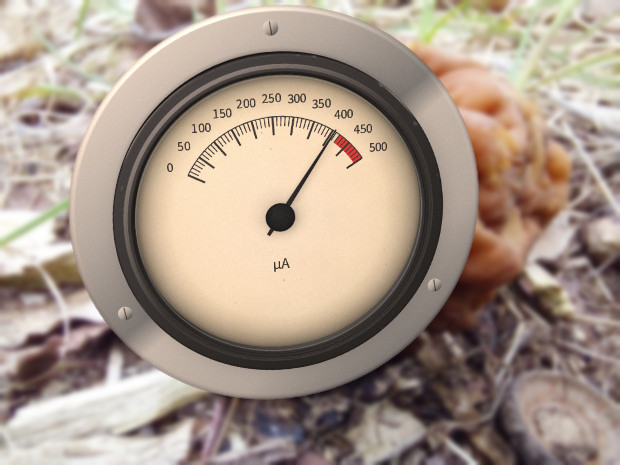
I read {"value": 400, "unit": "µA"}
